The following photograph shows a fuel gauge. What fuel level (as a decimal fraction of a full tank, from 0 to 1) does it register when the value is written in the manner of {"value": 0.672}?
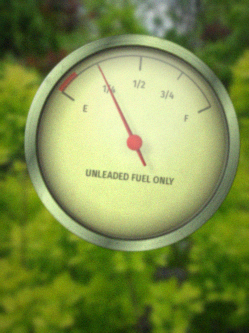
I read {"value": 0.25}
